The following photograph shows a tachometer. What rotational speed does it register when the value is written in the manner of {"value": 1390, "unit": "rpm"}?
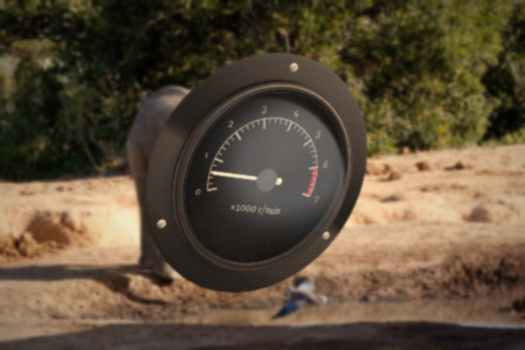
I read {"value": 600, "unit": "rpm"}
